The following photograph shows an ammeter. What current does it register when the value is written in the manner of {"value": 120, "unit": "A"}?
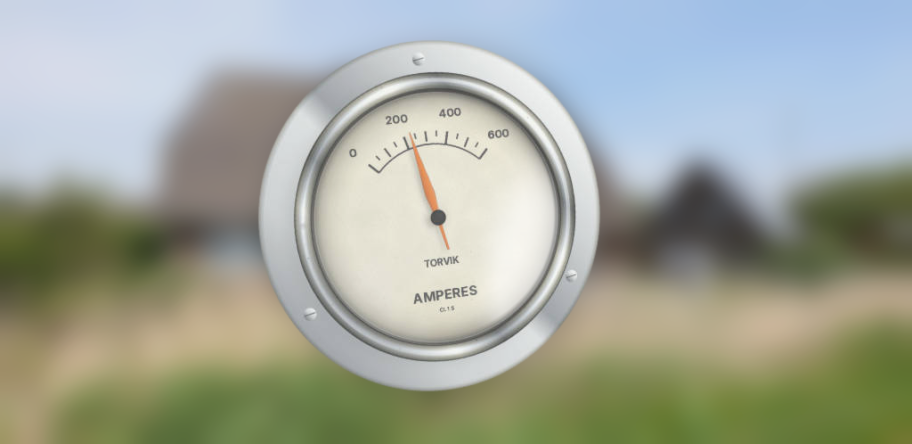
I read {"value": 225, "unit": "A"}
